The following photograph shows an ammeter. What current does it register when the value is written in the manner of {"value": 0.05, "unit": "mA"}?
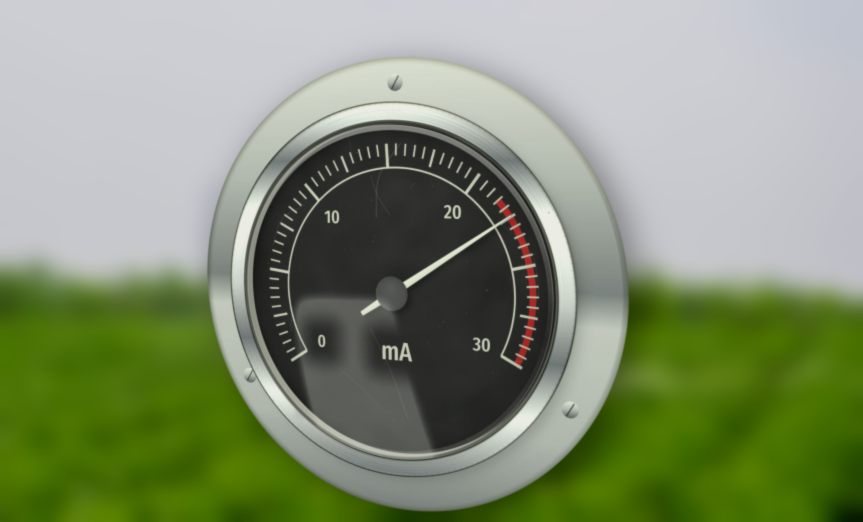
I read {"value": 22.5, "unit": "mA"}
